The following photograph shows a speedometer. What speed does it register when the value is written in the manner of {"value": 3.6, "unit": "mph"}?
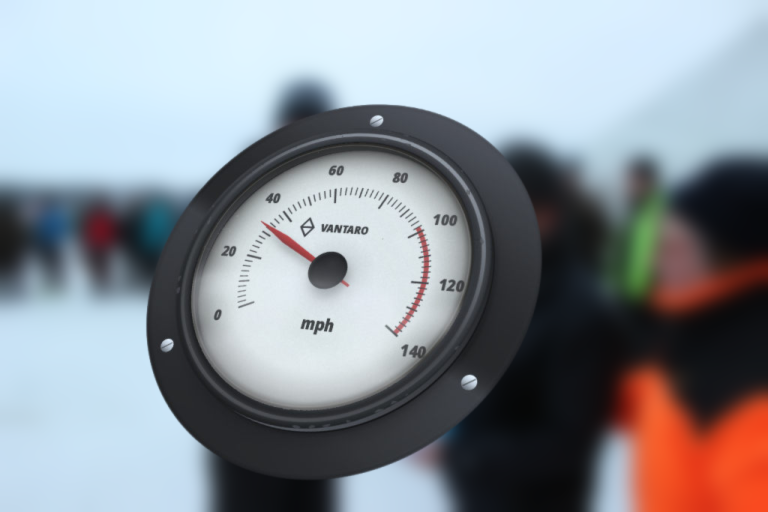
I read {"value": 32, "unit": "mph"}
